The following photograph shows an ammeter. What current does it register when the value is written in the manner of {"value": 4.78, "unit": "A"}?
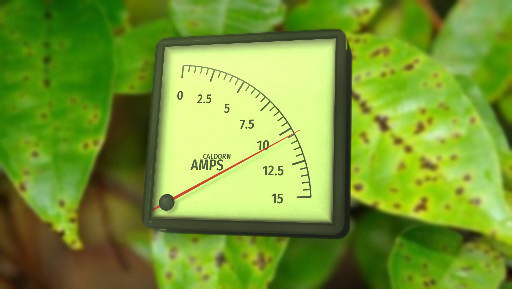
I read {"value": 10.5, "unit": "A"}
